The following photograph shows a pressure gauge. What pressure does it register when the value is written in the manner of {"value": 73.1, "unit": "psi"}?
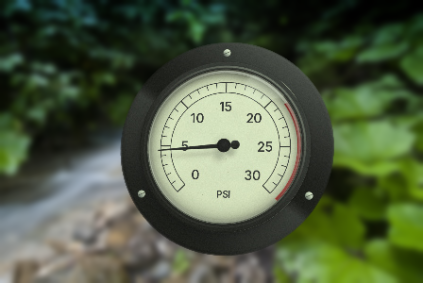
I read {"value": 4.5, "unit": "psi"}
